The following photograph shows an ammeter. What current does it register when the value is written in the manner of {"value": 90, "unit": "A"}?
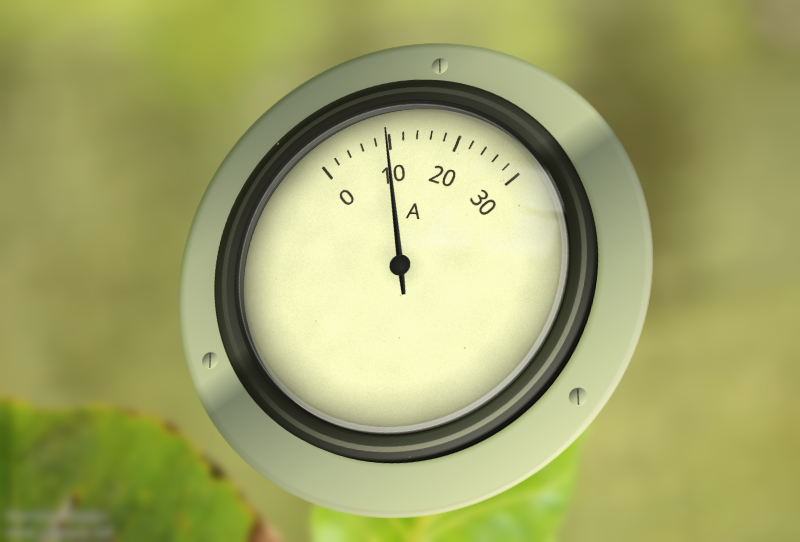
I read {"value": 10, "unit": "A"}
